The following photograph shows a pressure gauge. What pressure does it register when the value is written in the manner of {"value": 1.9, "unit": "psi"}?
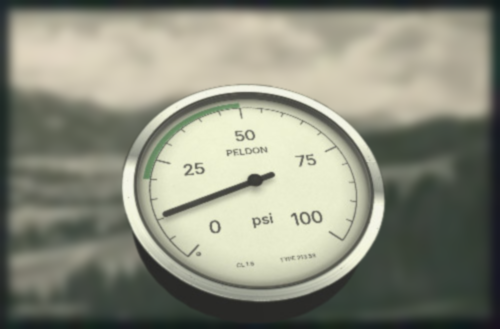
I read {"value": 10, "unit": "psi"}
